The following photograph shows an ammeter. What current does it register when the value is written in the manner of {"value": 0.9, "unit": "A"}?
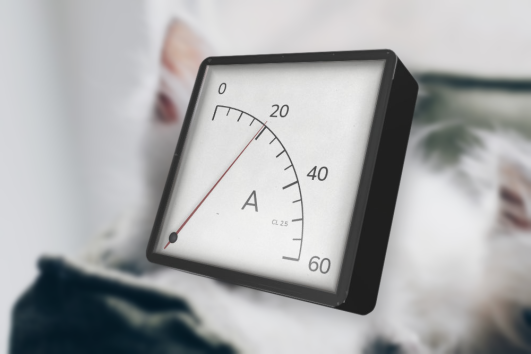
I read {"value": 20, "unit": "A"}
